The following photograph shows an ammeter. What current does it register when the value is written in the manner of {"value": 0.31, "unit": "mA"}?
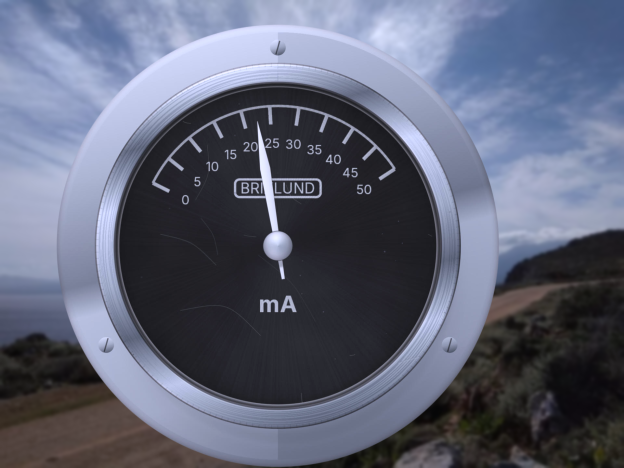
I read {"value": 22.5, "unit": "mA"}
